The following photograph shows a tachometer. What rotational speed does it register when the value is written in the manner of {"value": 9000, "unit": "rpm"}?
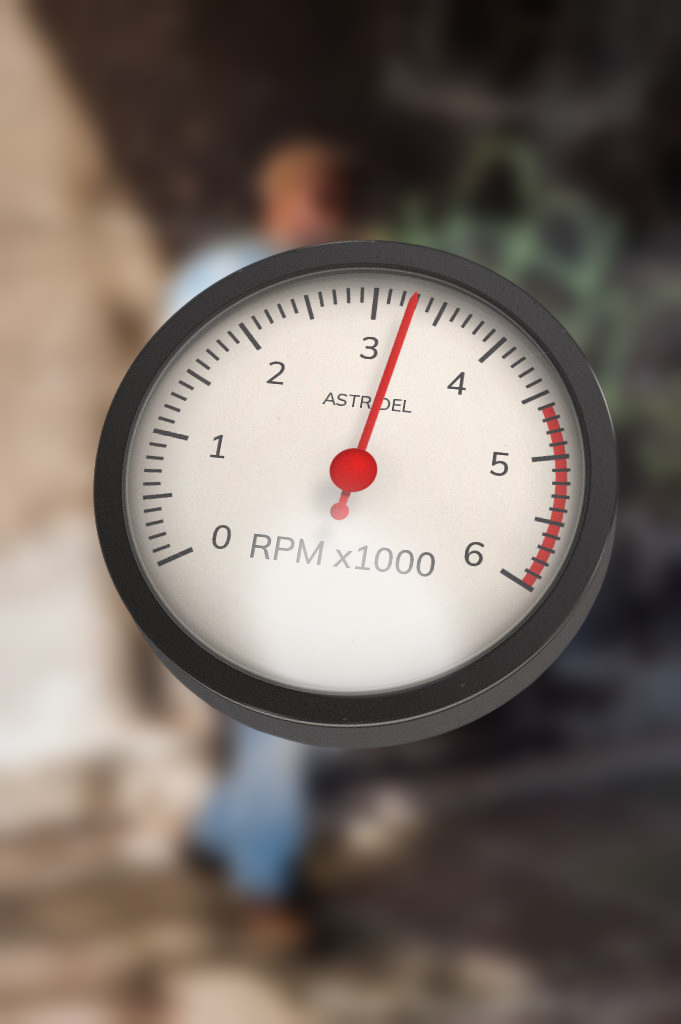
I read {"value": 3300, "unit": "rpm"}
